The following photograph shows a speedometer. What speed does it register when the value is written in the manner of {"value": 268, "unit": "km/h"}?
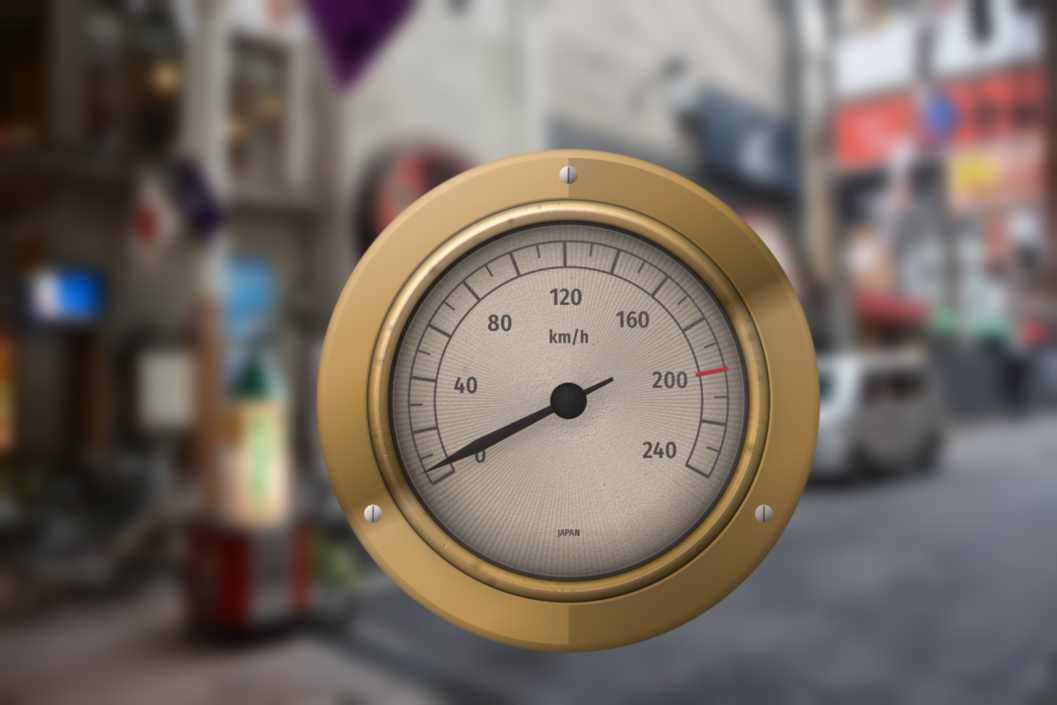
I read {"value": 5, "unit": "km/h"}
